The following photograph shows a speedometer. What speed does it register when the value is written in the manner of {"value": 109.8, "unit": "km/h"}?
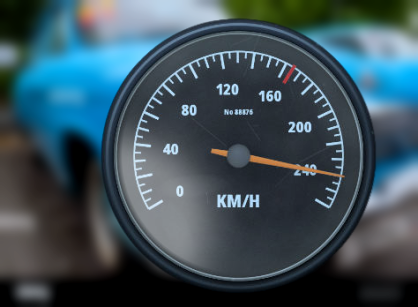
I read {"value": 240, "unit": "km/h"}
